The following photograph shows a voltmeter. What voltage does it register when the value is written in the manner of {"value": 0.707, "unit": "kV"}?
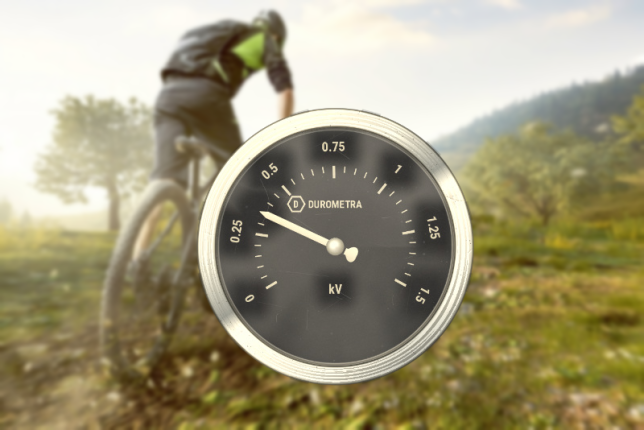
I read {"value": 0.35, "unit": "kV"}
